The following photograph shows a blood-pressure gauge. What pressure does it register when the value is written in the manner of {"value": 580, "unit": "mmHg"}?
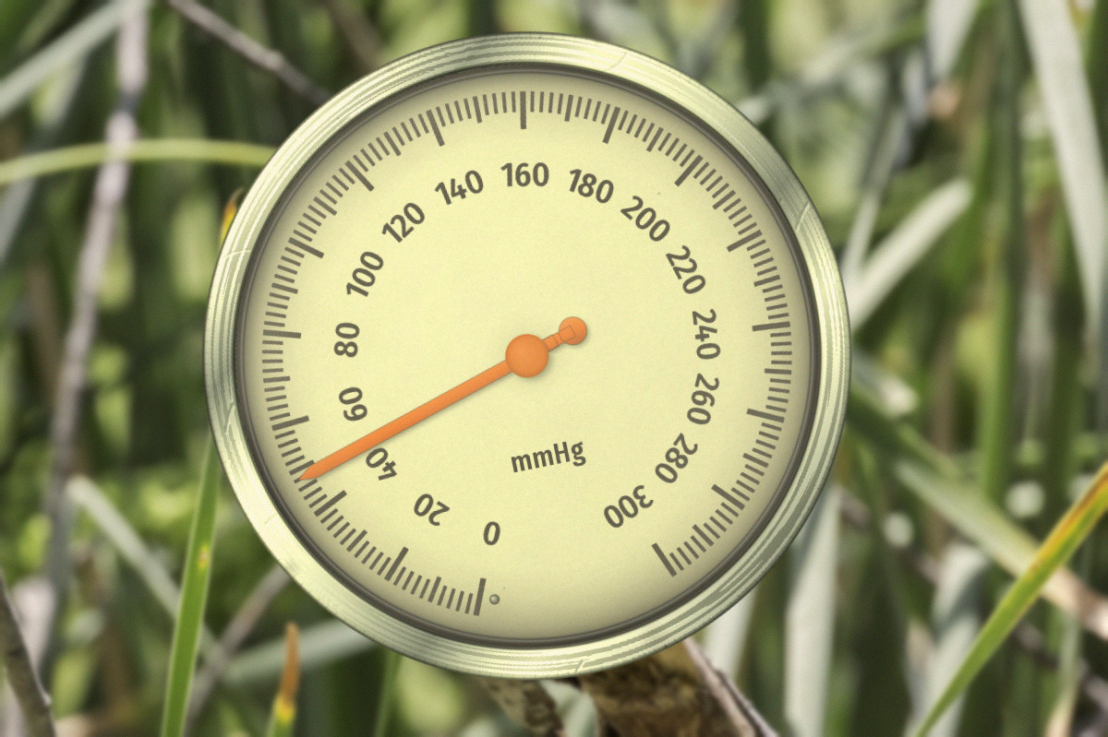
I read {"value": 48, "unit": "mmHg"}
